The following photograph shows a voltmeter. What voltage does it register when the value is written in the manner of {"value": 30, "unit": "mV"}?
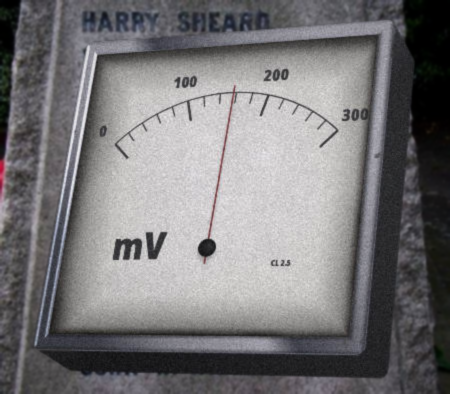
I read {"value": 160, "unit": "mV"}
